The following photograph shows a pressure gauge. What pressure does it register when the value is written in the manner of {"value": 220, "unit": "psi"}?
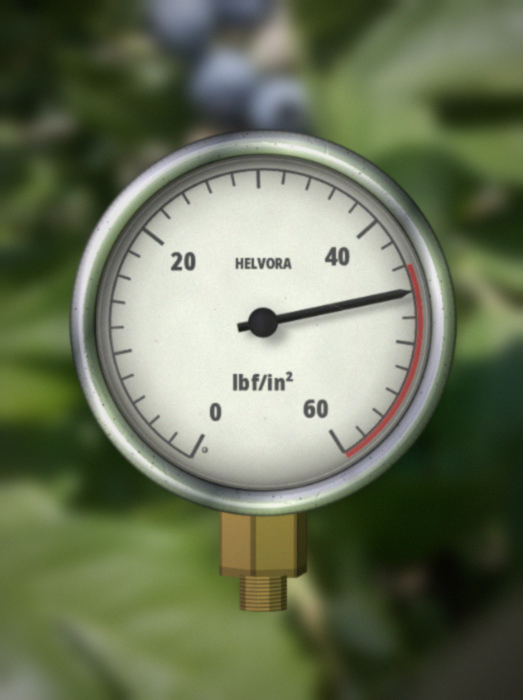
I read {"value": 46, "unit": "psi"}
